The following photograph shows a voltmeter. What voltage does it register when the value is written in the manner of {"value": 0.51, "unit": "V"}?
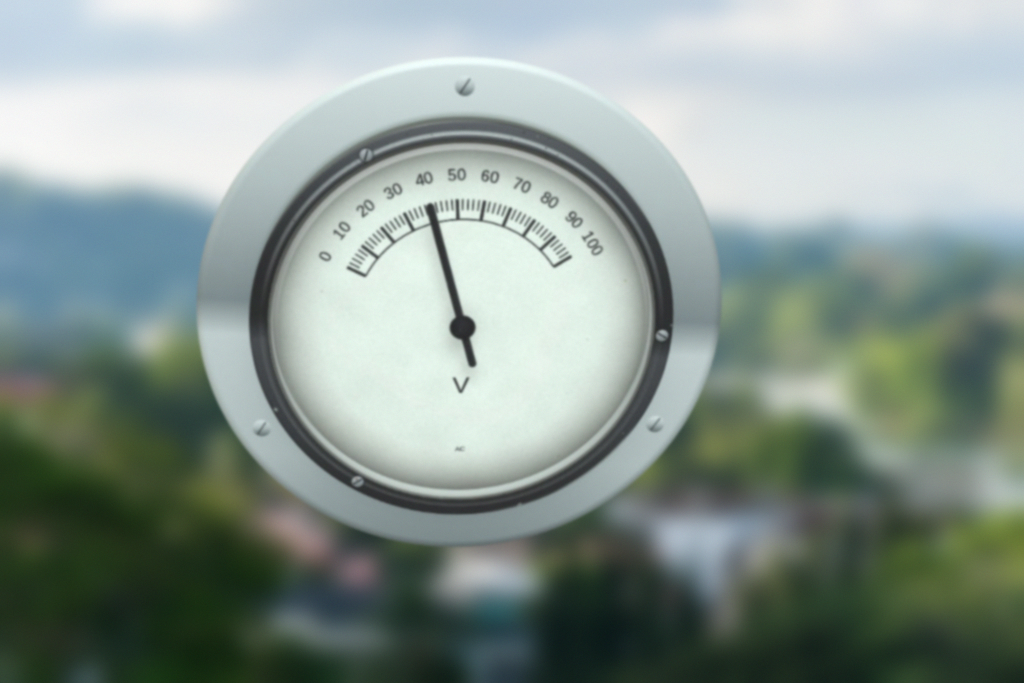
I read {"value": 40, "unit": "V"}
